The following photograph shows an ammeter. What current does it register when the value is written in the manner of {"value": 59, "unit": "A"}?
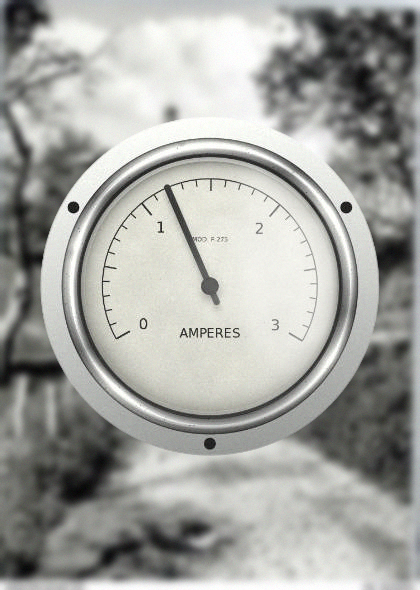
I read {"value": 1.2, "unit": "A"}
